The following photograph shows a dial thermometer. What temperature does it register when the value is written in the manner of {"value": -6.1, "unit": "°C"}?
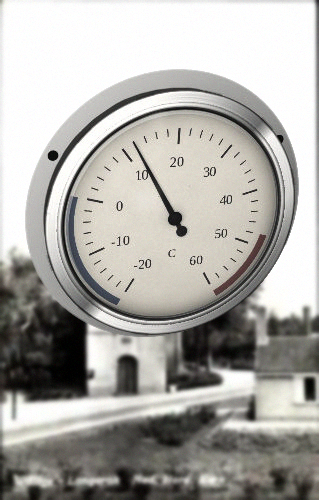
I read {"value": 12, "unit": "°C"}
